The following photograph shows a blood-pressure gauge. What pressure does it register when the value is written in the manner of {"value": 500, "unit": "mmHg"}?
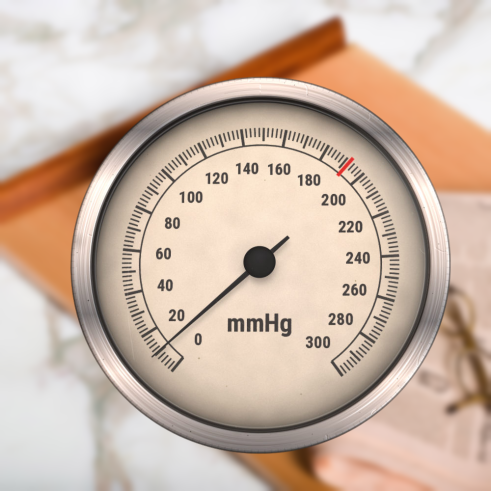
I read {"value": 10, "unit": "mmHg"}
